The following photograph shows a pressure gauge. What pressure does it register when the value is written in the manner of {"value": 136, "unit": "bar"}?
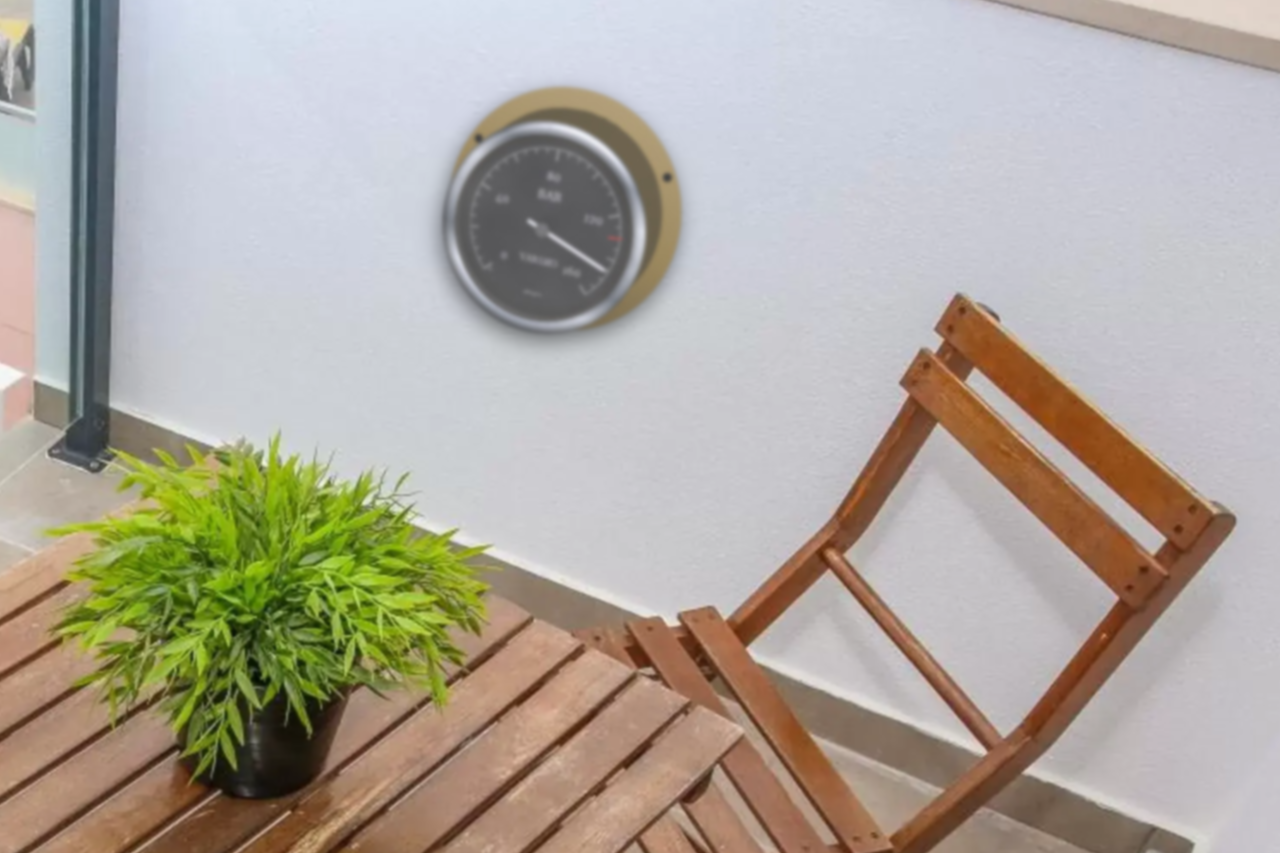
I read {"value": 145, "unit": "bar"}
